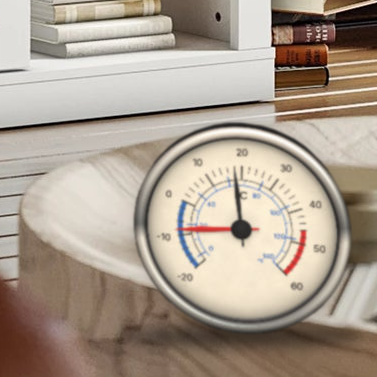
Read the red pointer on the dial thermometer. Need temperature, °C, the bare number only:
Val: -8
